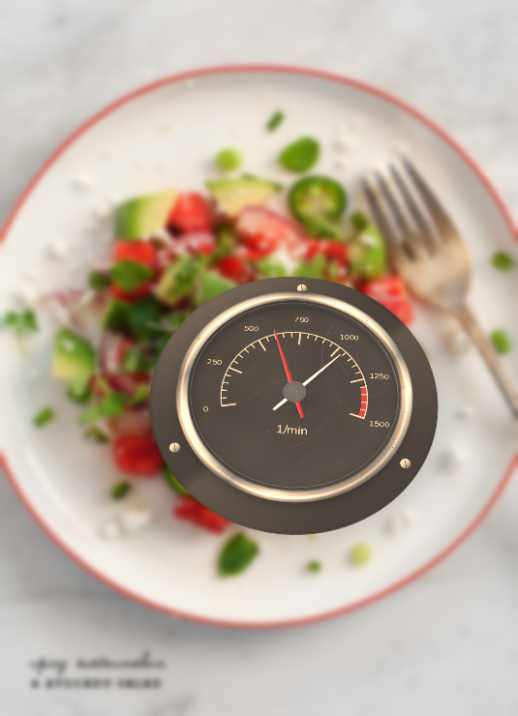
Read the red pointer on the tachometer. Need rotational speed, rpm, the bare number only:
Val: 600
